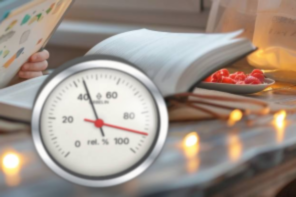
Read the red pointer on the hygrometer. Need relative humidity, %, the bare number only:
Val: 90
